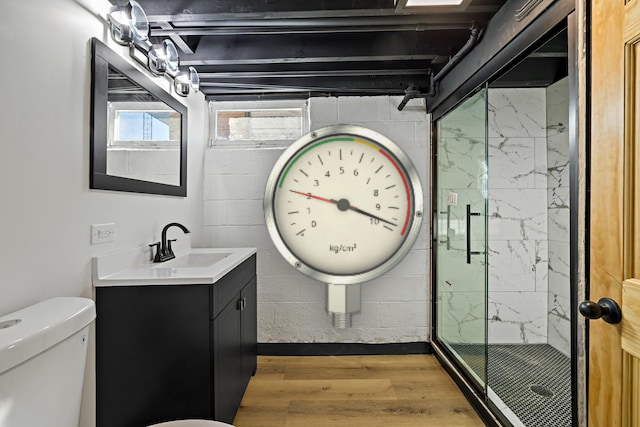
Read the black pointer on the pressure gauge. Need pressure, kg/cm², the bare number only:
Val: 9.75
